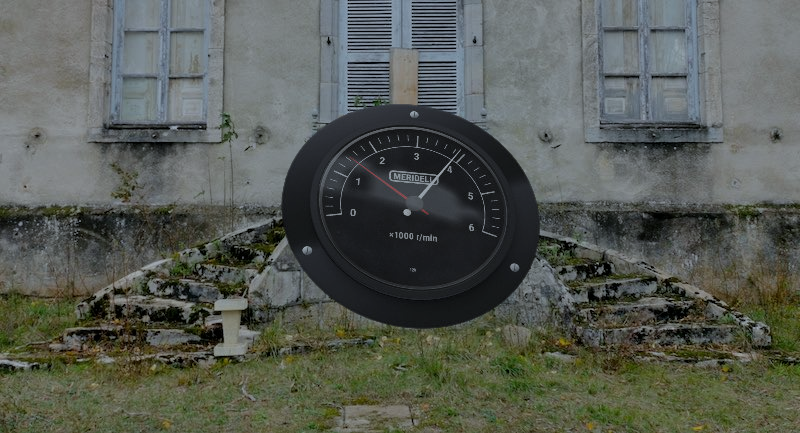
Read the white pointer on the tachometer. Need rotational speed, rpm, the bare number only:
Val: 3900
